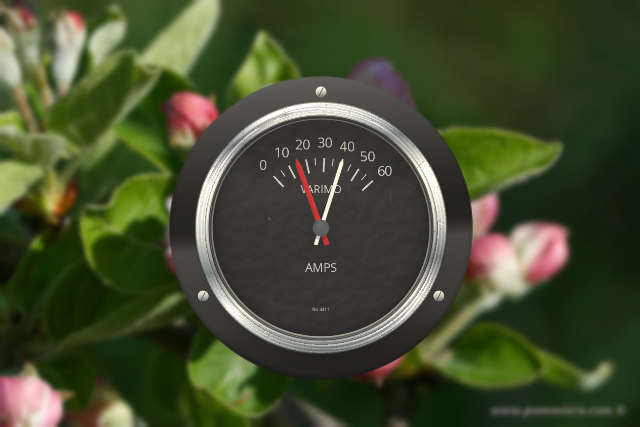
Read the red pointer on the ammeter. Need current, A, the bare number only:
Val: 15
